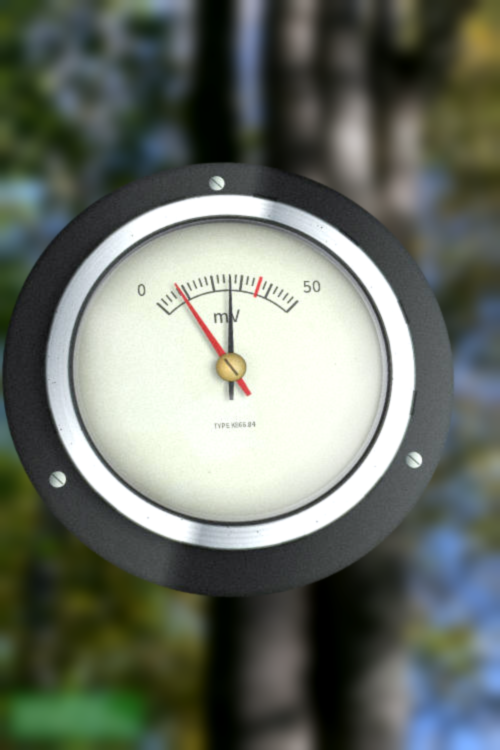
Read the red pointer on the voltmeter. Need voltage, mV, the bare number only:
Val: 8
